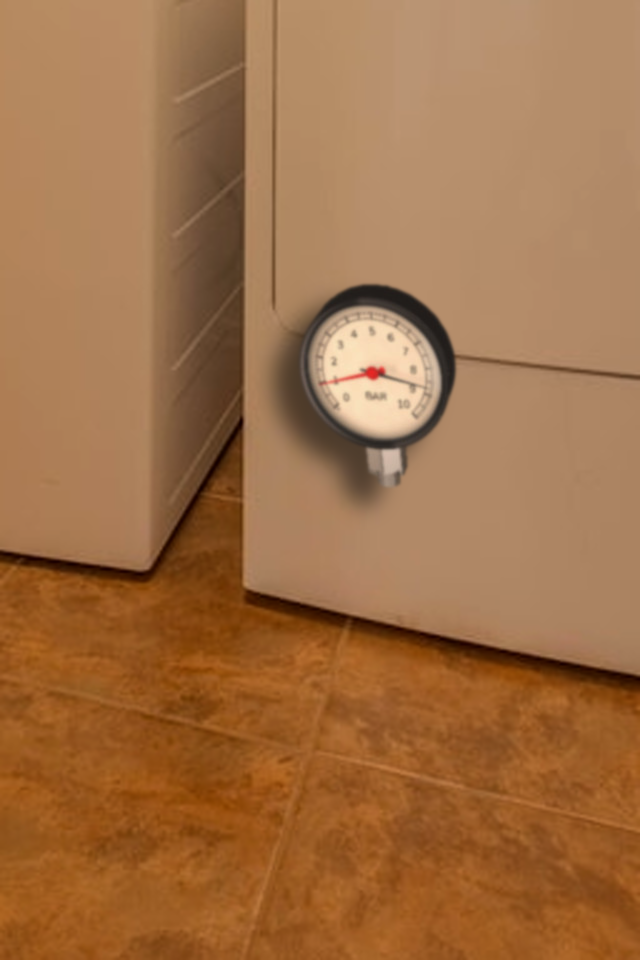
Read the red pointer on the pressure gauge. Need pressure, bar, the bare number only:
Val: 1
